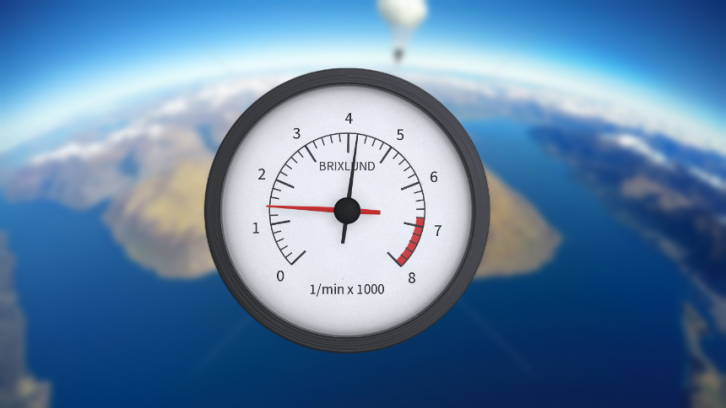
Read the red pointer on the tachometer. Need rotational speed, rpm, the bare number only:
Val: 1400
